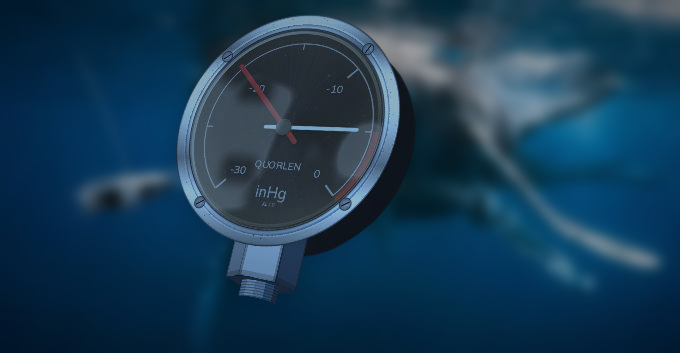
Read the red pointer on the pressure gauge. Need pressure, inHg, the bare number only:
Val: -20
